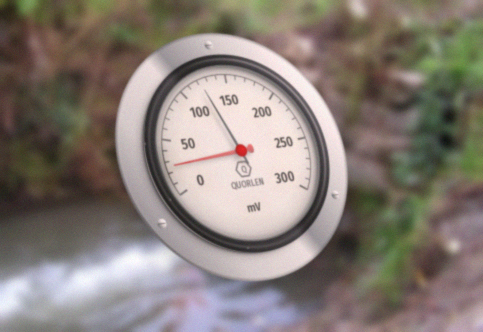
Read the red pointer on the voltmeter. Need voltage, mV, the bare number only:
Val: 25
